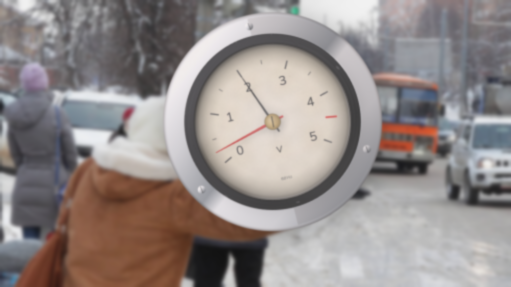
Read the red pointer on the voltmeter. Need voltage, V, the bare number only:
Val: 0.25
